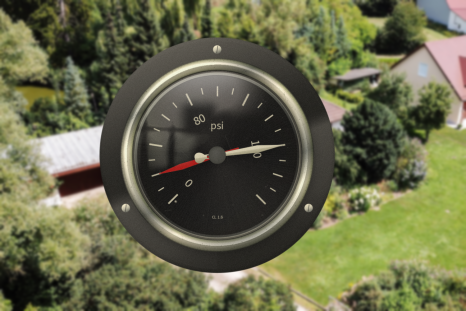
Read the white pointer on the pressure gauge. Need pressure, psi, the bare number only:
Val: 160
